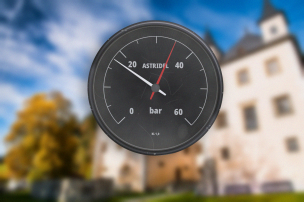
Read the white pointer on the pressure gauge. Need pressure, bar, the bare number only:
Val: 17.5
